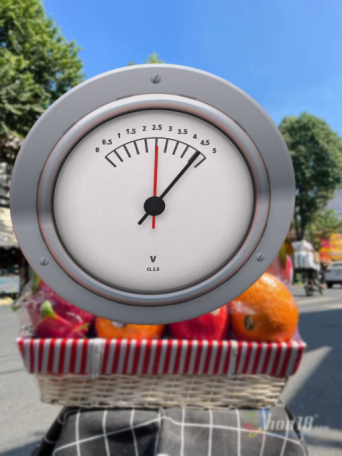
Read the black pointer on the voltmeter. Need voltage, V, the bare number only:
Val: 4.5
